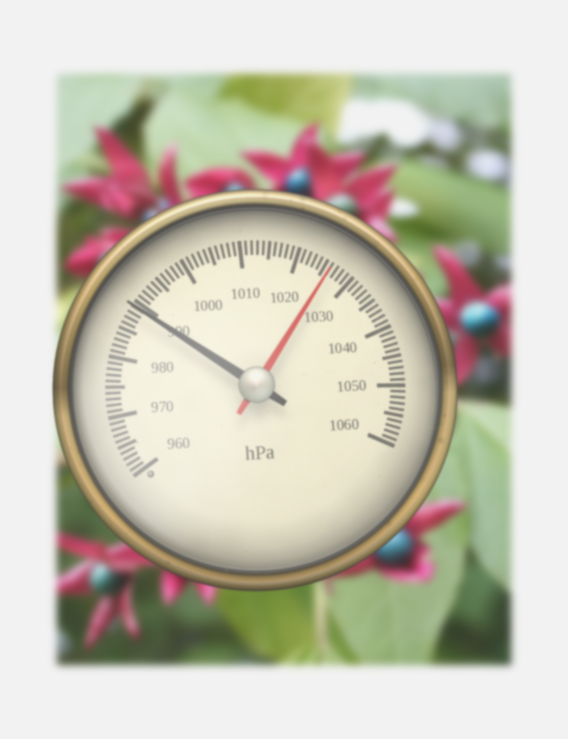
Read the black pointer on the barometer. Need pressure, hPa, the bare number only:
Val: 989
